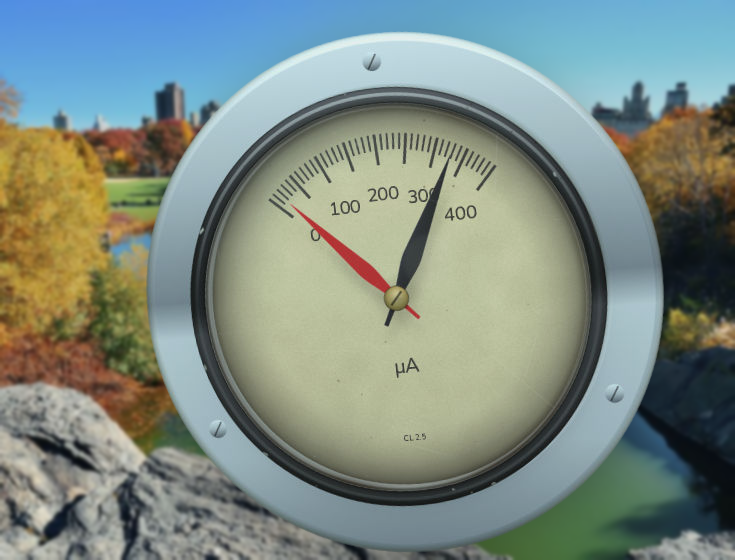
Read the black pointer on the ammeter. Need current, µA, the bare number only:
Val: 330
